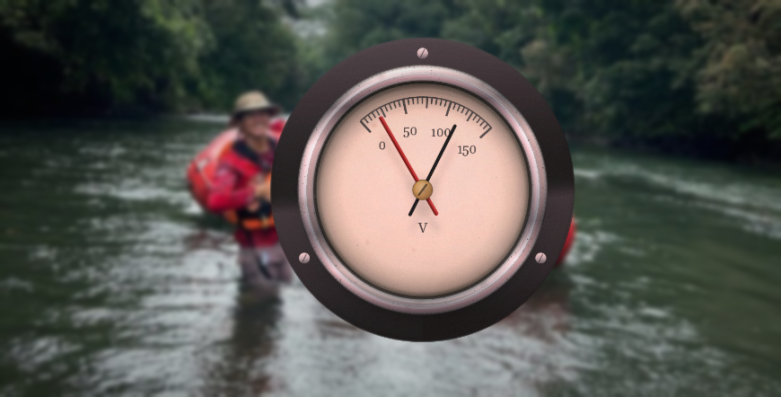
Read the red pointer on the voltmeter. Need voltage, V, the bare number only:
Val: 20
